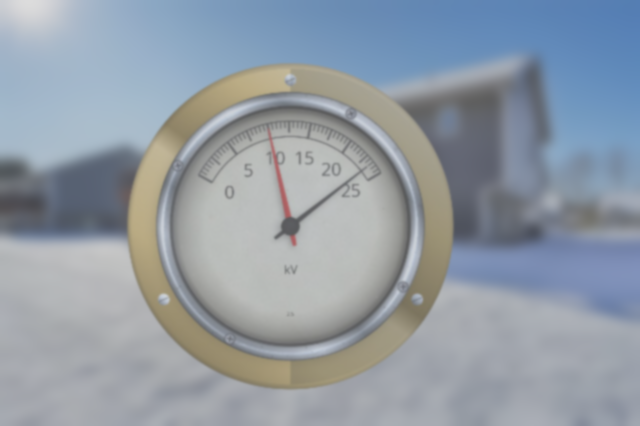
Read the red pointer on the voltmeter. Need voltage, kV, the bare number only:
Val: 10
